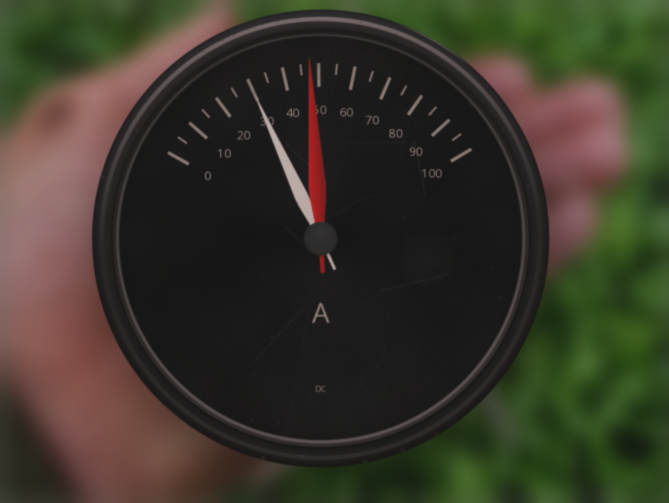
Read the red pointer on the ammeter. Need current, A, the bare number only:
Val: 47.5
